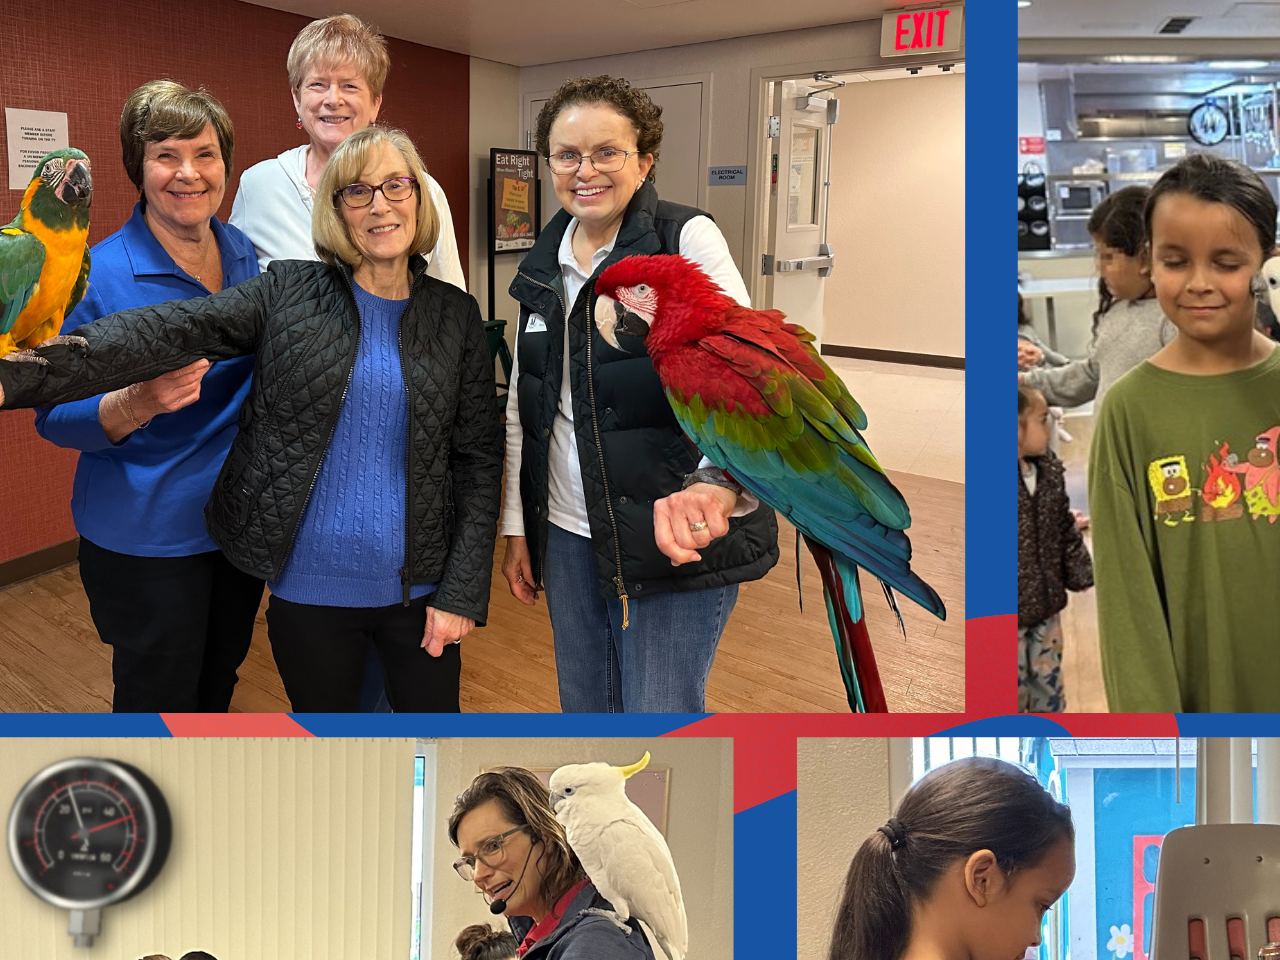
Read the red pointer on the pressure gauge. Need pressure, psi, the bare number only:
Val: 45
